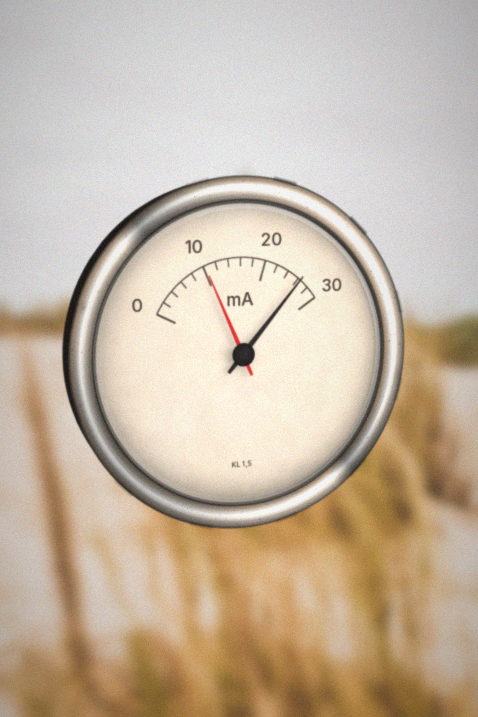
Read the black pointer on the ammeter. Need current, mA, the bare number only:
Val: 26
